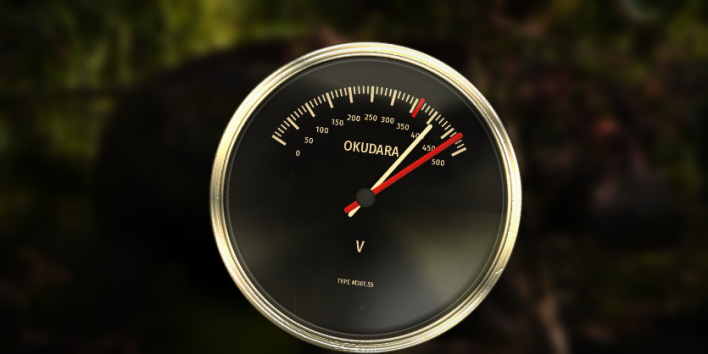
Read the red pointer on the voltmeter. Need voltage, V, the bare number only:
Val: 470
